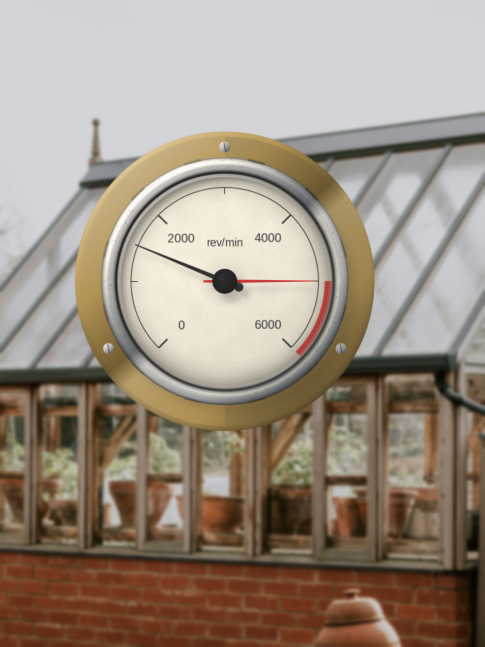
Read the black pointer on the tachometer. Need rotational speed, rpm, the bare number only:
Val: 1500
